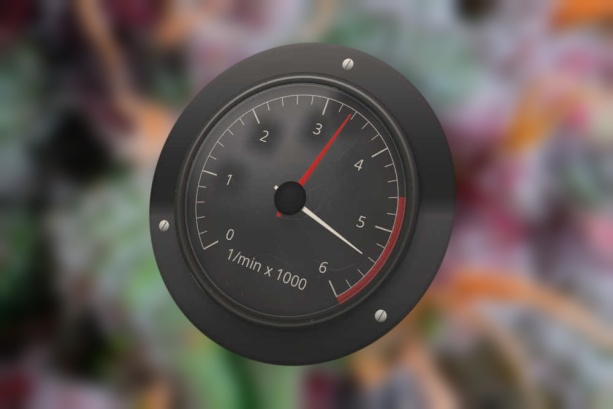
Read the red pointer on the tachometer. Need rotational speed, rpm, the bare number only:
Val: 3400
